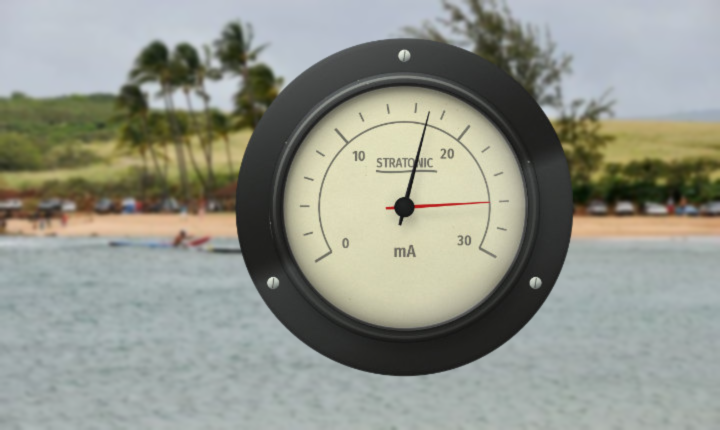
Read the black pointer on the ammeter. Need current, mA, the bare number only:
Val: 17
